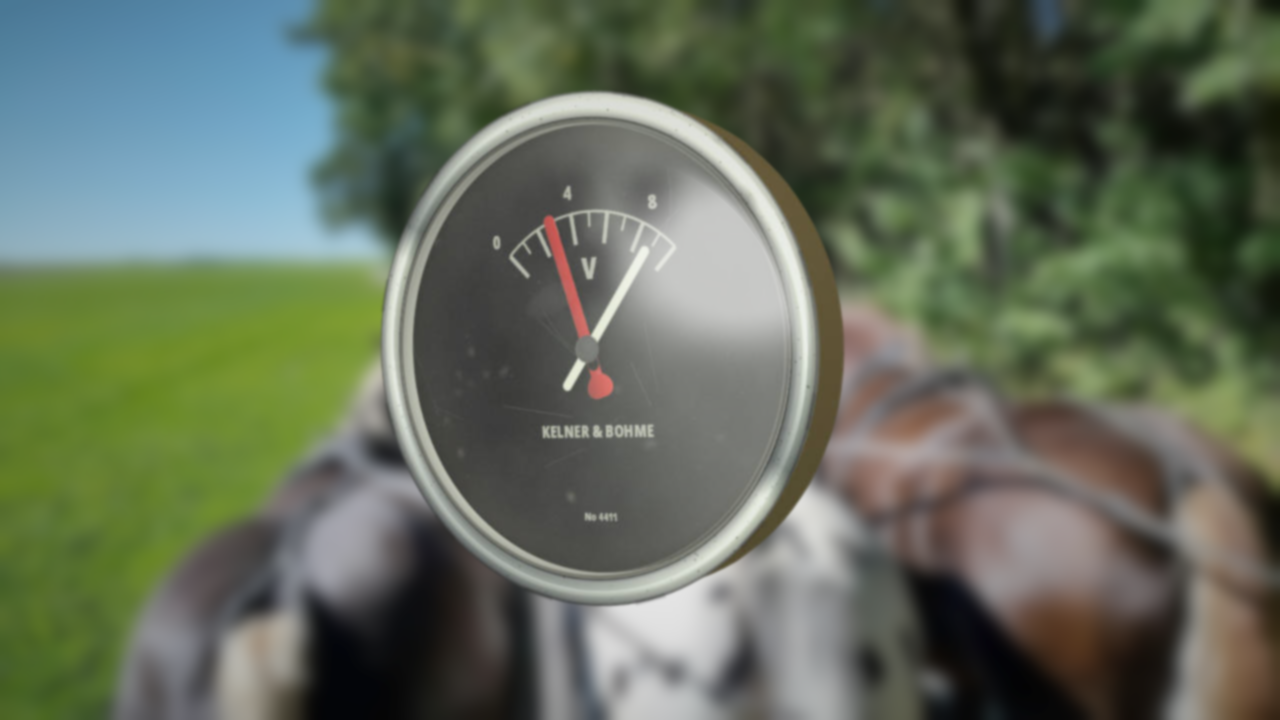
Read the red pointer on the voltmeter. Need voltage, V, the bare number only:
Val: 3
